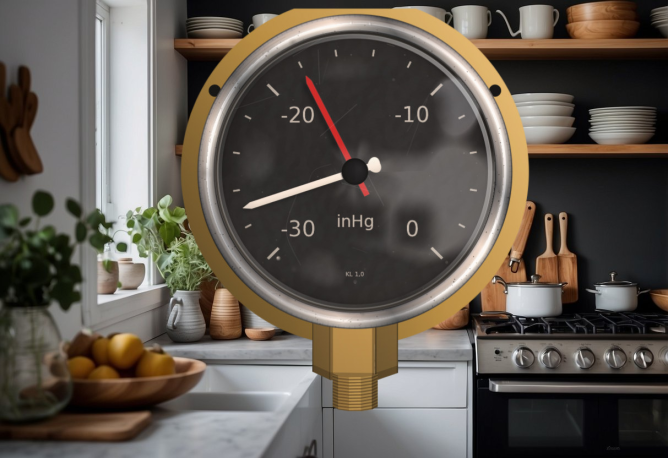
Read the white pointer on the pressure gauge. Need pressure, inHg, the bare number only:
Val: -27
